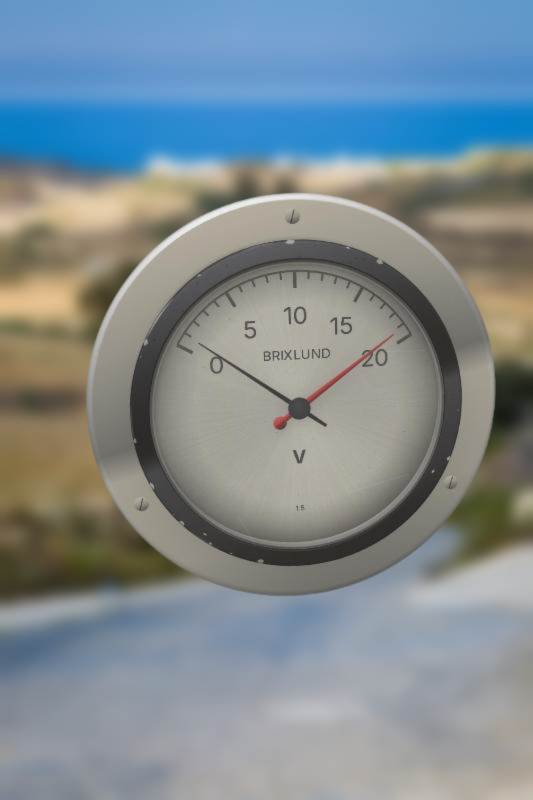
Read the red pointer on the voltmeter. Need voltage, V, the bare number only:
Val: 19
